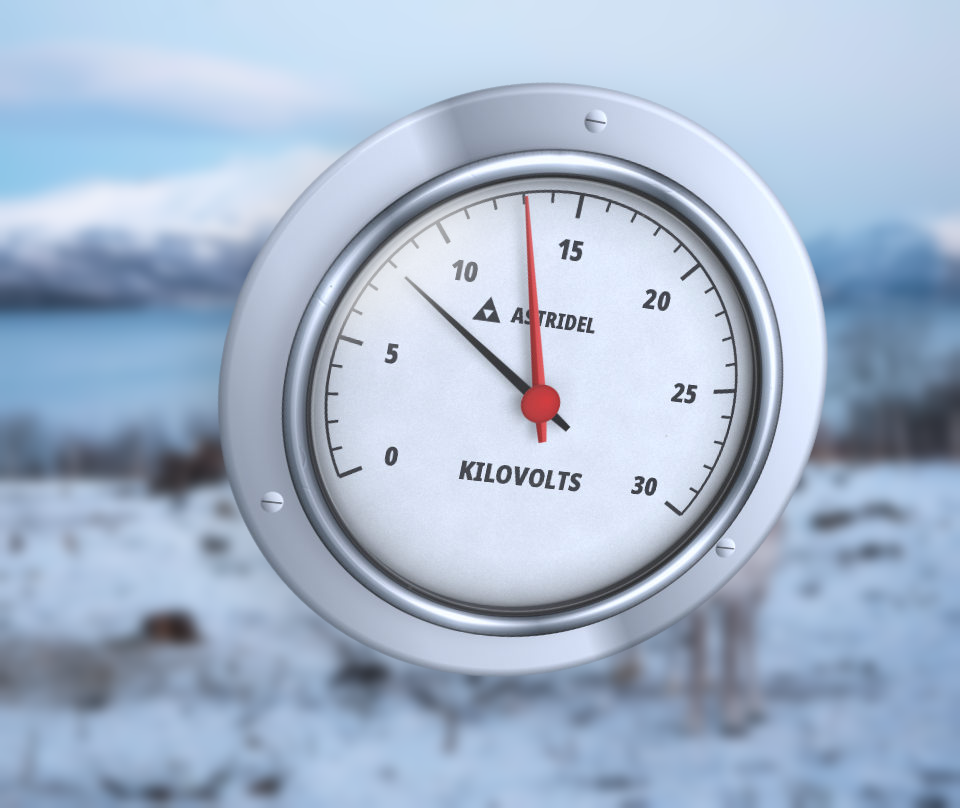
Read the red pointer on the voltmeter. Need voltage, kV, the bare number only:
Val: 13
